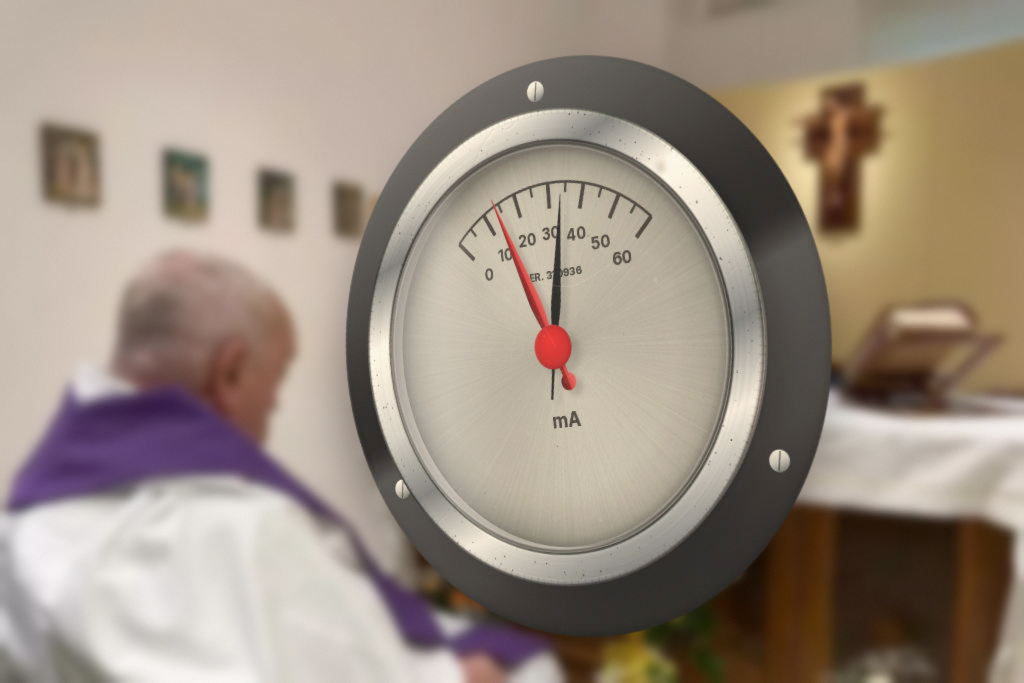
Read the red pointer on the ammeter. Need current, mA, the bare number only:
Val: 15
